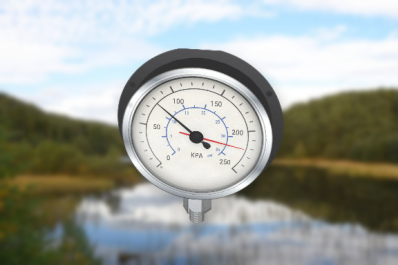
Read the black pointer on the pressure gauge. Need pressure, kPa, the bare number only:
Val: 80
